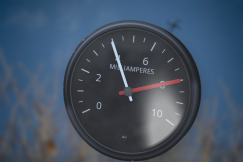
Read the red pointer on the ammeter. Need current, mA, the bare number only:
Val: 8
